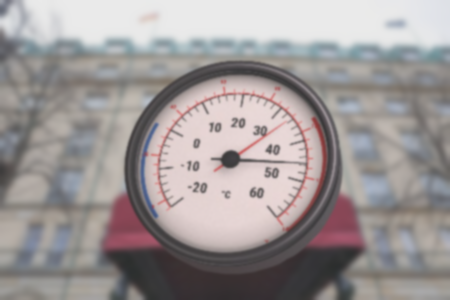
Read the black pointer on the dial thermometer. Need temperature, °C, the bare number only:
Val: 46
